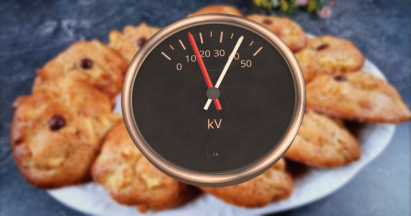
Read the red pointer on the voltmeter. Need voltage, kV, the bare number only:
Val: 15
